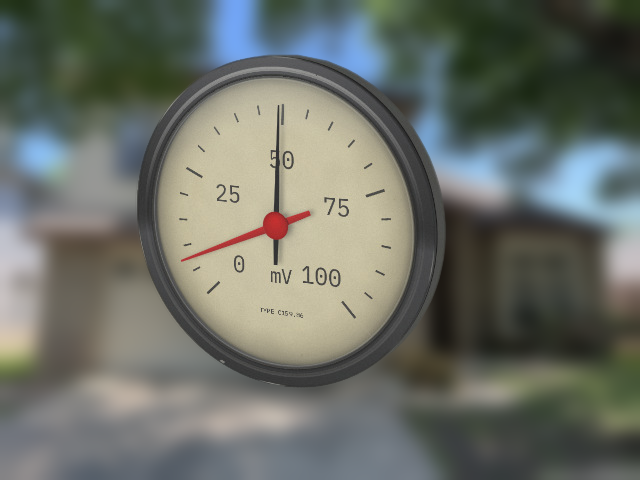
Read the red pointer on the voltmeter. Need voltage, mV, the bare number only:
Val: 7.5
